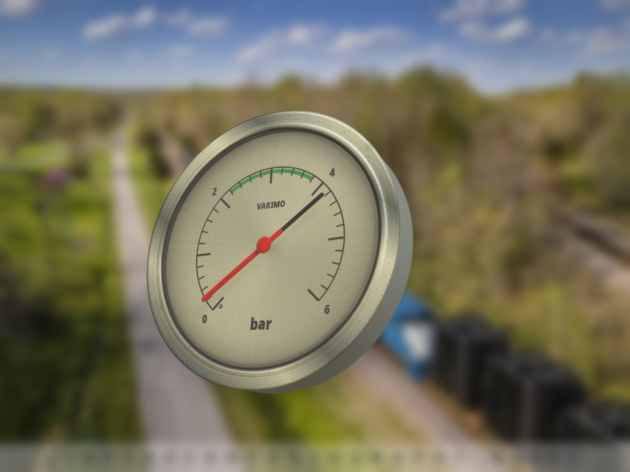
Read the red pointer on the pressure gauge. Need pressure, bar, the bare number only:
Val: 0.2
